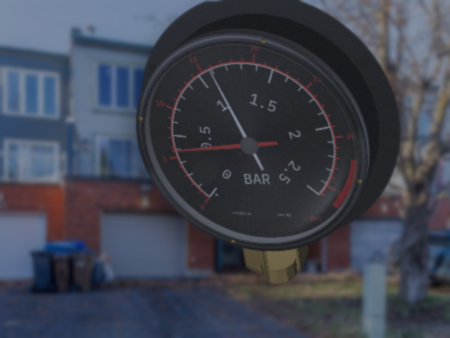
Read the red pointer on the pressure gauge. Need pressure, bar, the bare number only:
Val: 0.4
